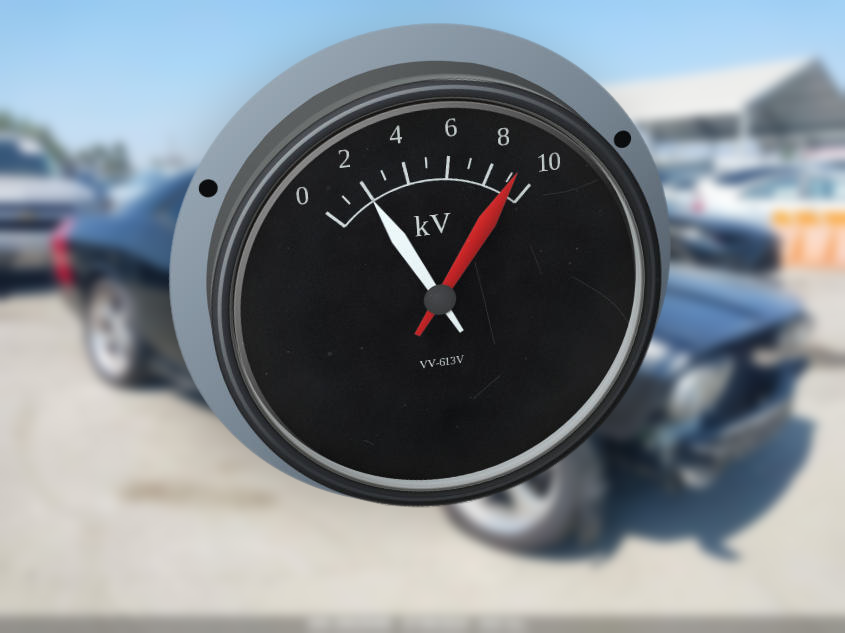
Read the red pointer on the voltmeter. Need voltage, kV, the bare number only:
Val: 9
